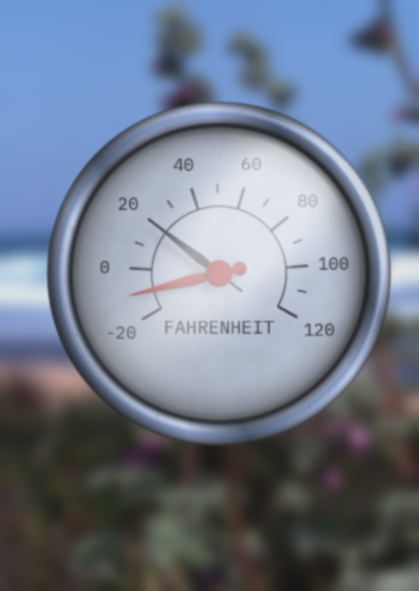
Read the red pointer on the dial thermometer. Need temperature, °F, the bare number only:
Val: -10
